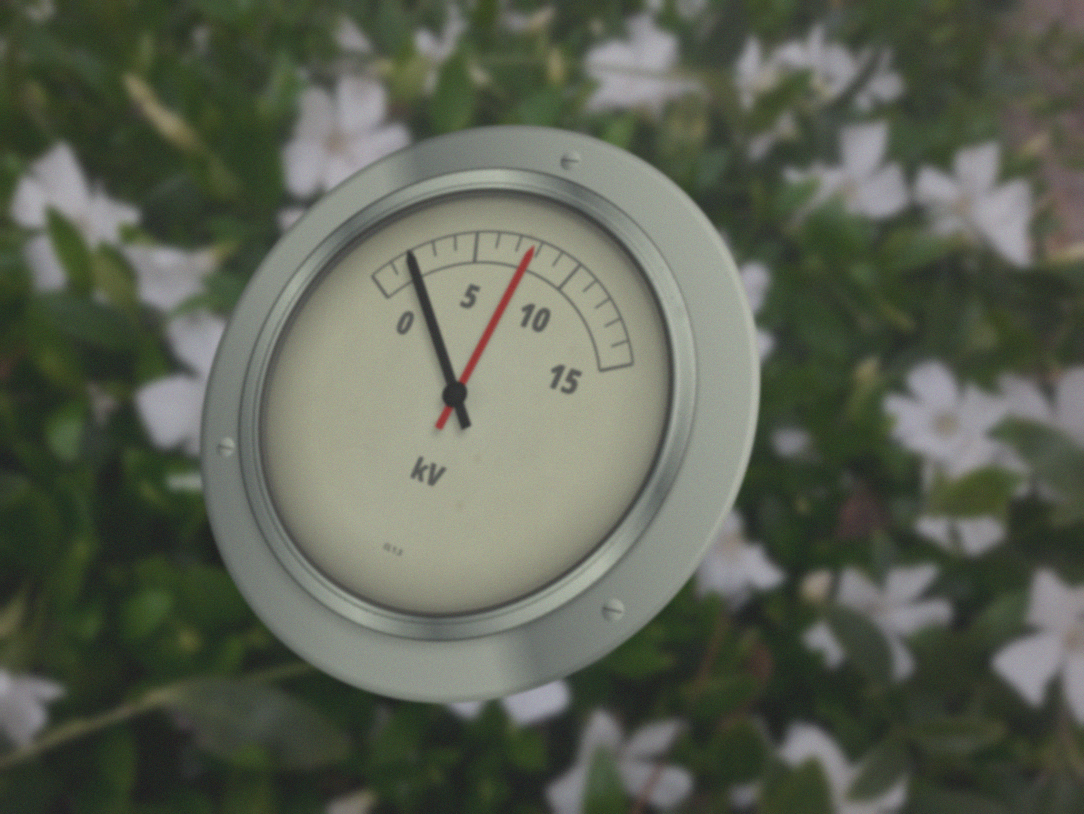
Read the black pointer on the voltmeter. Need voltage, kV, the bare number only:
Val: 2
